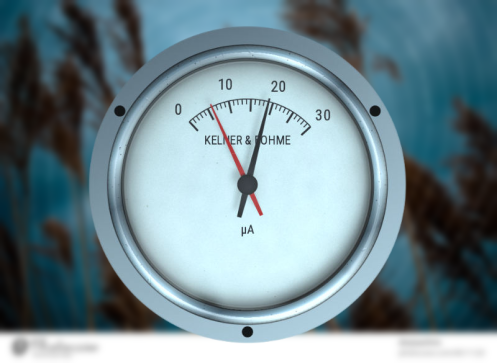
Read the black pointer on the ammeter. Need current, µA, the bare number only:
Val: 19
